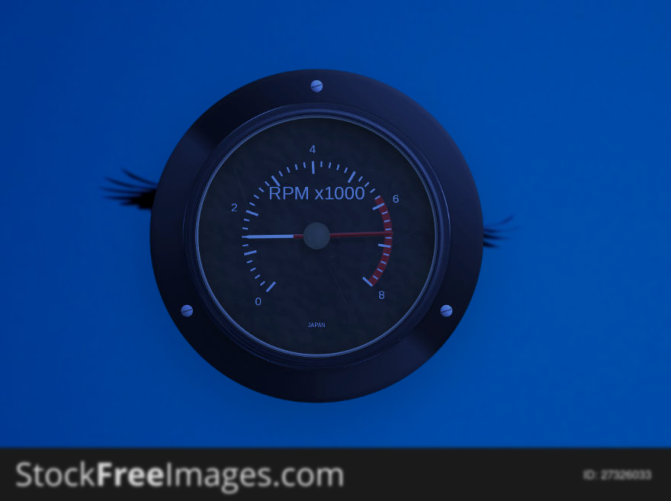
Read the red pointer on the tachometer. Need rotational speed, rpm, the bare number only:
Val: 6700
